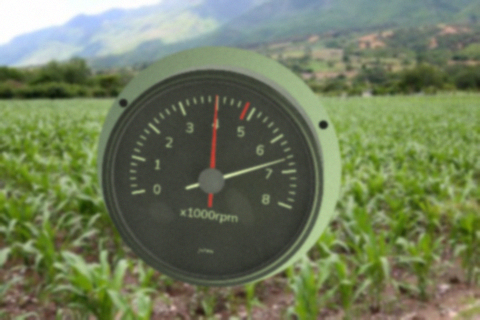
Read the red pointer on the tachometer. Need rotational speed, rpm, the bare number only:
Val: 4000
